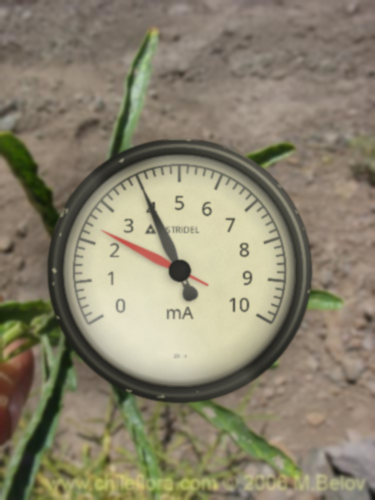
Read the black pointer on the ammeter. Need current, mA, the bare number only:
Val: 4
